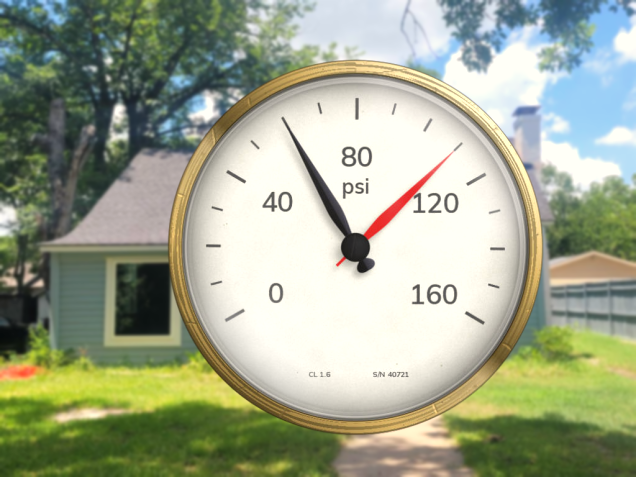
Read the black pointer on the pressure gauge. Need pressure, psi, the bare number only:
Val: 60
